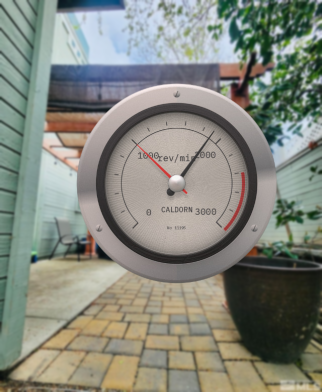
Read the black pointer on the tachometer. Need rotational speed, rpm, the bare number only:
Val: 1900
